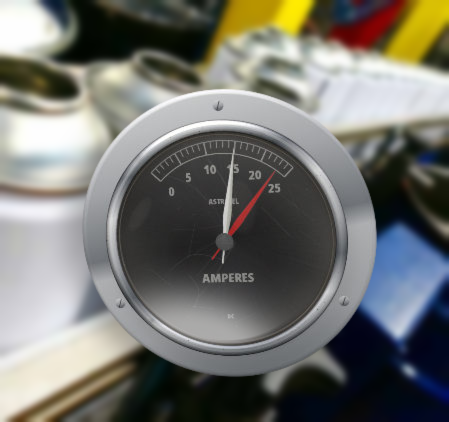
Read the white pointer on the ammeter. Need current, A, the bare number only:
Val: 15
